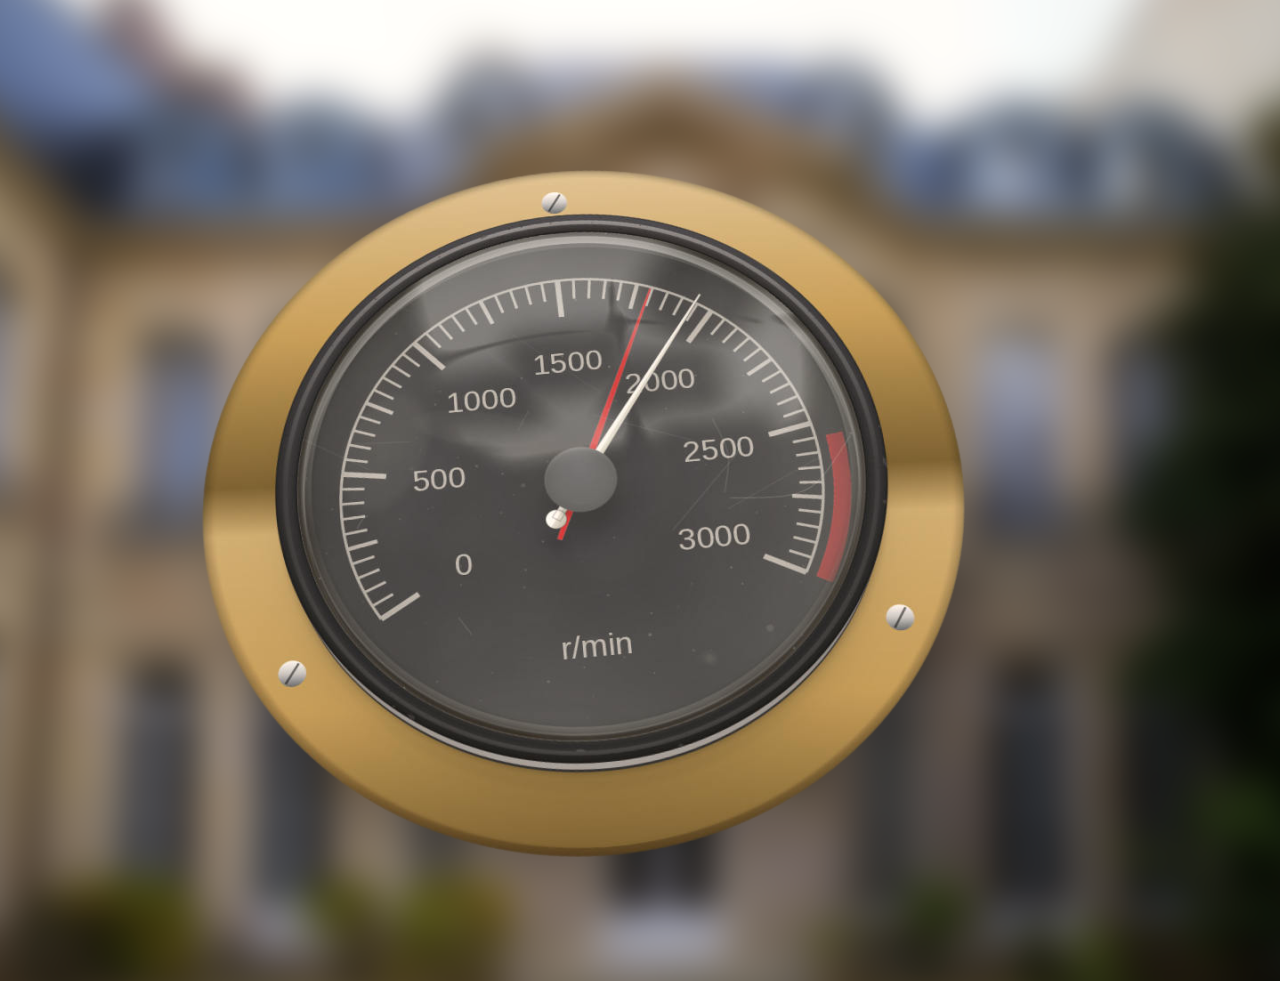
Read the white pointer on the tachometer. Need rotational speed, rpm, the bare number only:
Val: 1950
